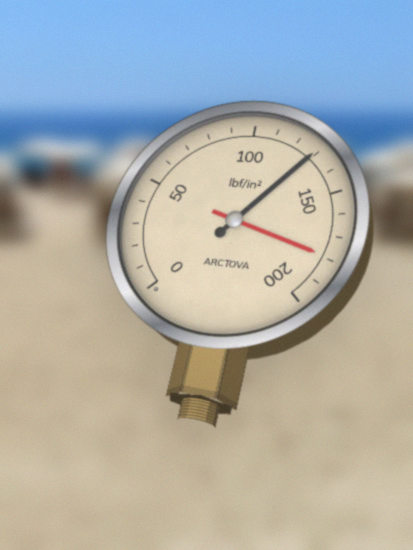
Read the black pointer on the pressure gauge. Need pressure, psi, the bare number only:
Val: 130
